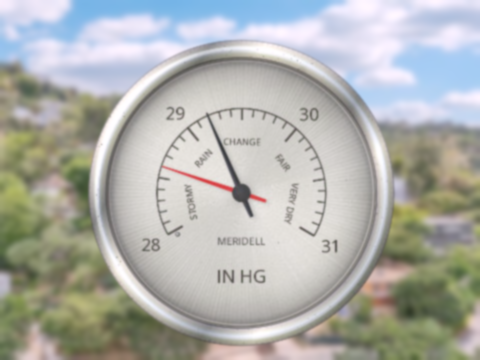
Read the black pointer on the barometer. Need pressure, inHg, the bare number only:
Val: 29.2
